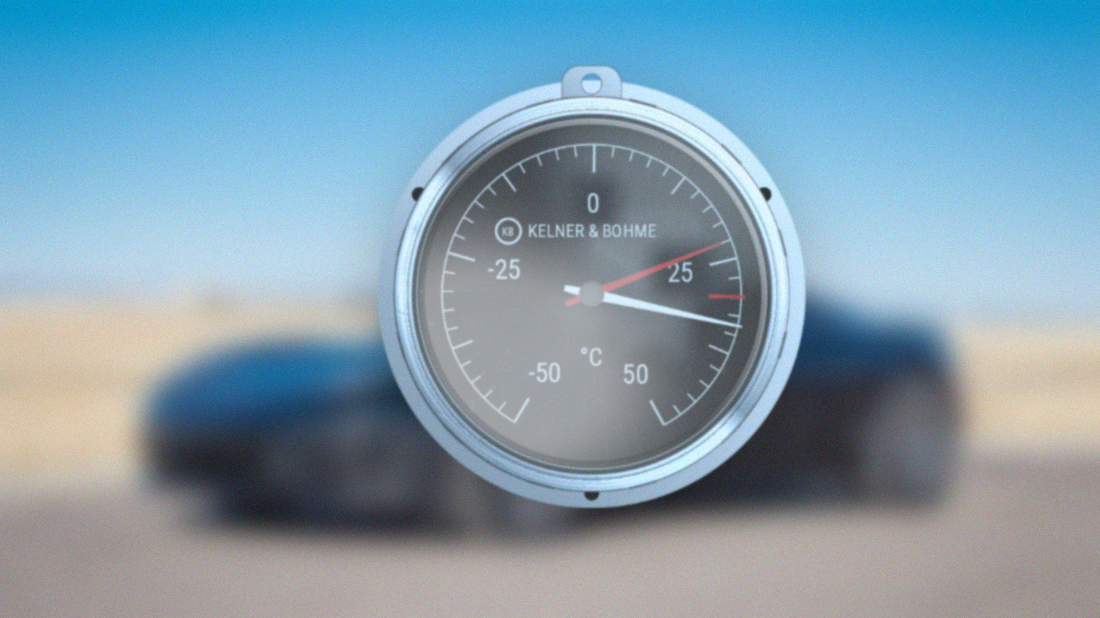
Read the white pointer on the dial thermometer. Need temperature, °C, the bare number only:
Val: 33.75
